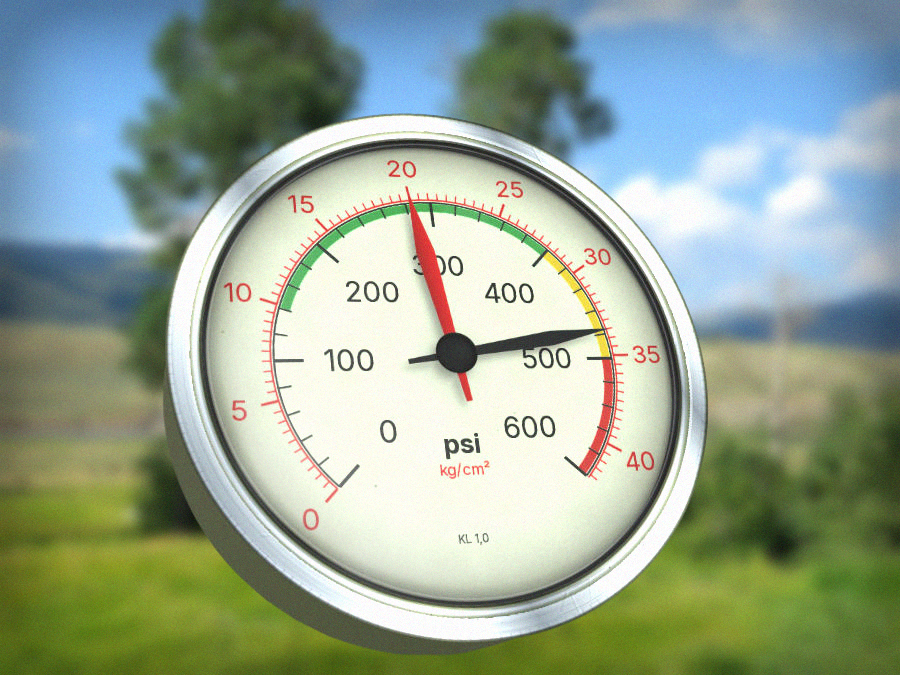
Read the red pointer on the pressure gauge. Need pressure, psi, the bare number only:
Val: 280
